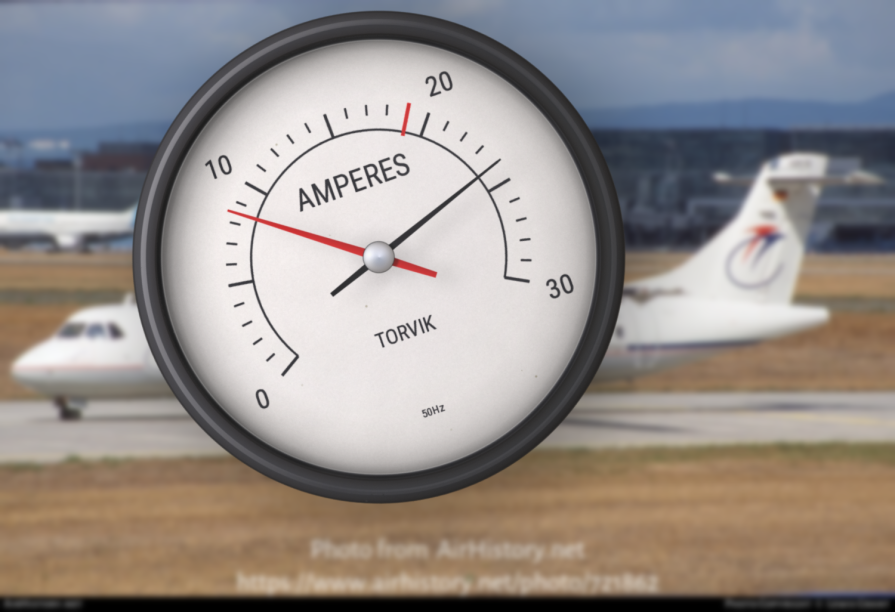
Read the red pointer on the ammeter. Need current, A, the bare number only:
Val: 8.5
